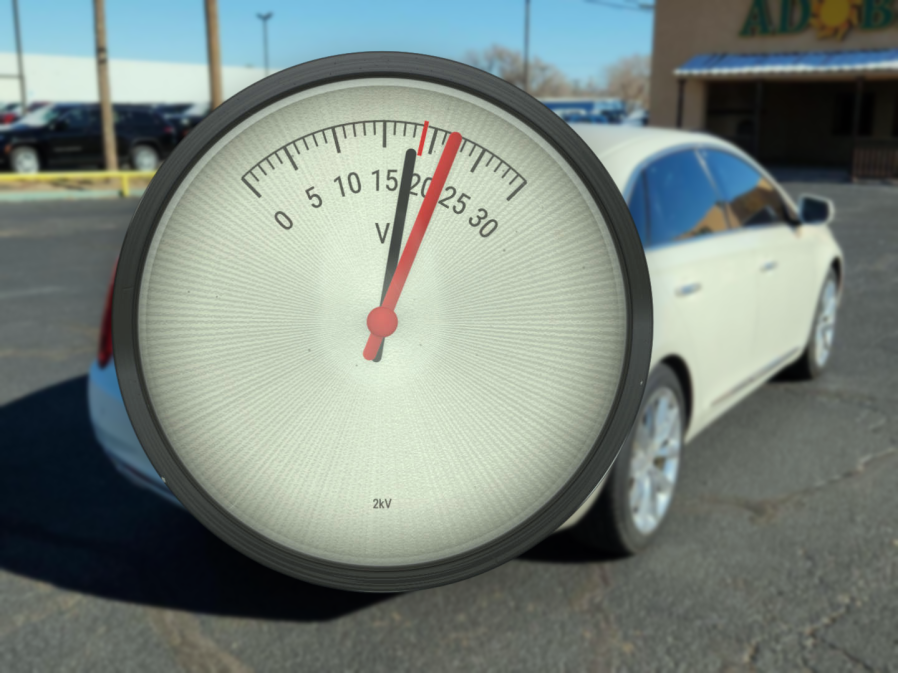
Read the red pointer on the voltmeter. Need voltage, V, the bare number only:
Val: 22
